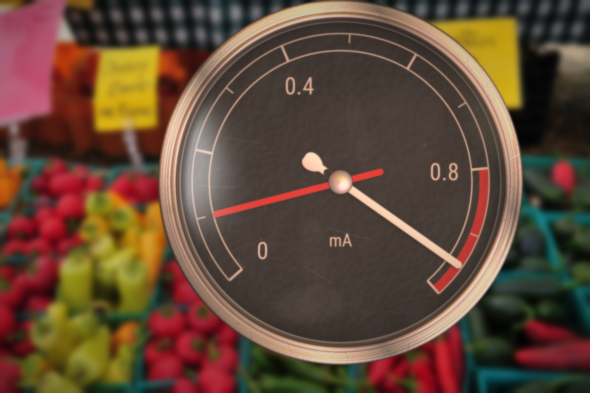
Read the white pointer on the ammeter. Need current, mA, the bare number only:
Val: 0.95
